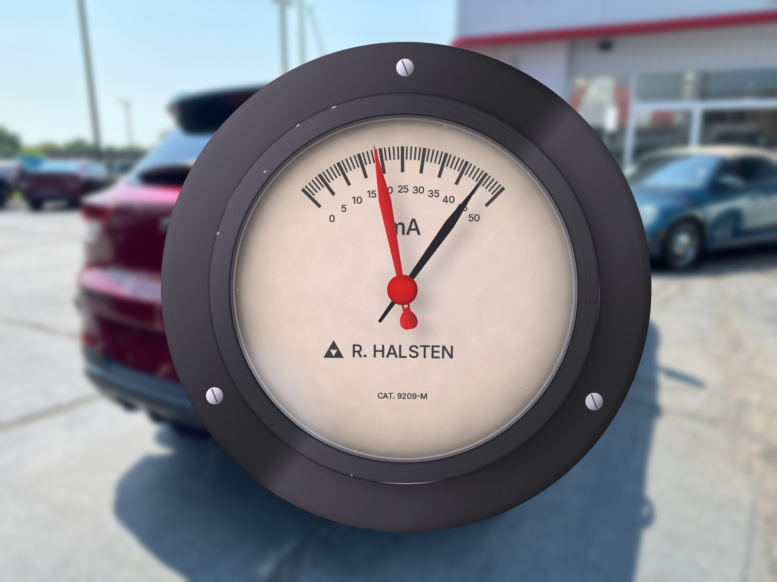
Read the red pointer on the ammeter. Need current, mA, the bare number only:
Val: 19
